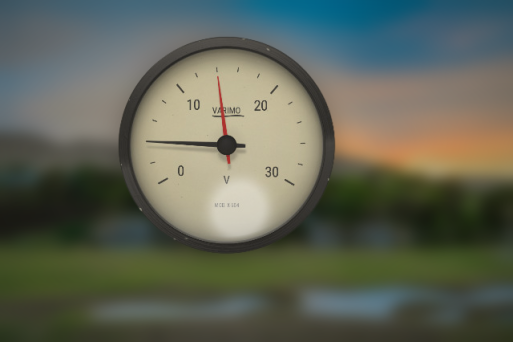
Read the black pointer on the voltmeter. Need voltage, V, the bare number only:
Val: 4
